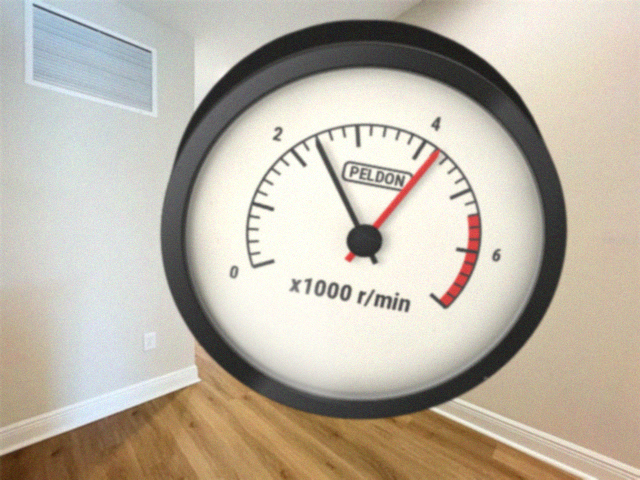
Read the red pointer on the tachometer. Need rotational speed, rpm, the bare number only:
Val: 4200
